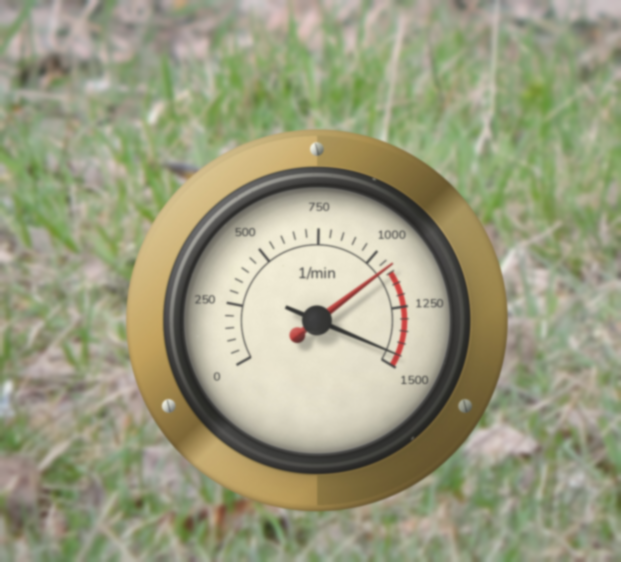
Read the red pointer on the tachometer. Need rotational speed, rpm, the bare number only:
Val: 1075
